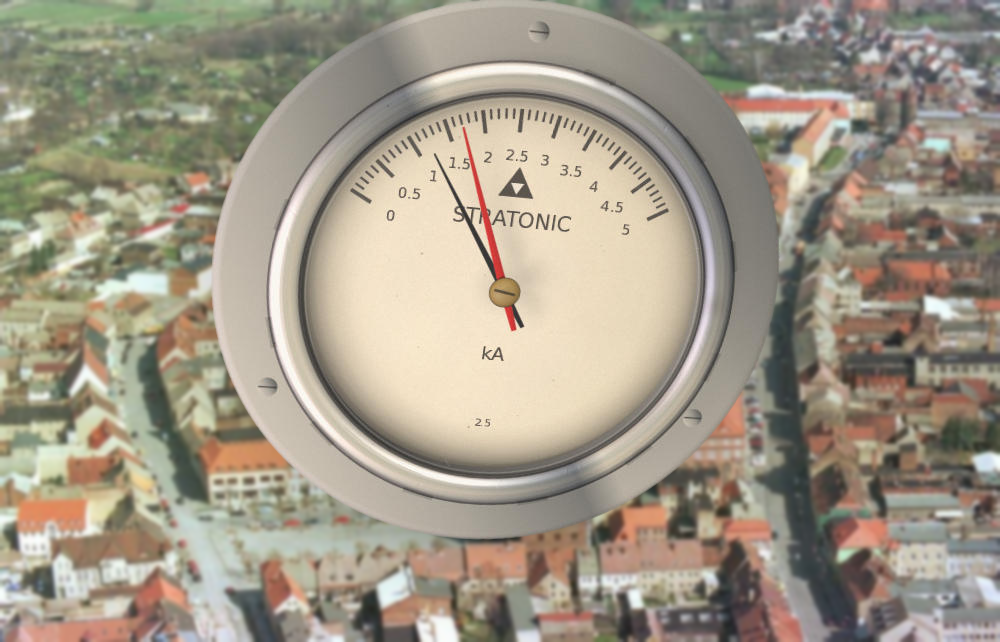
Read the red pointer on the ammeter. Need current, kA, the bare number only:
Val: 1.7
